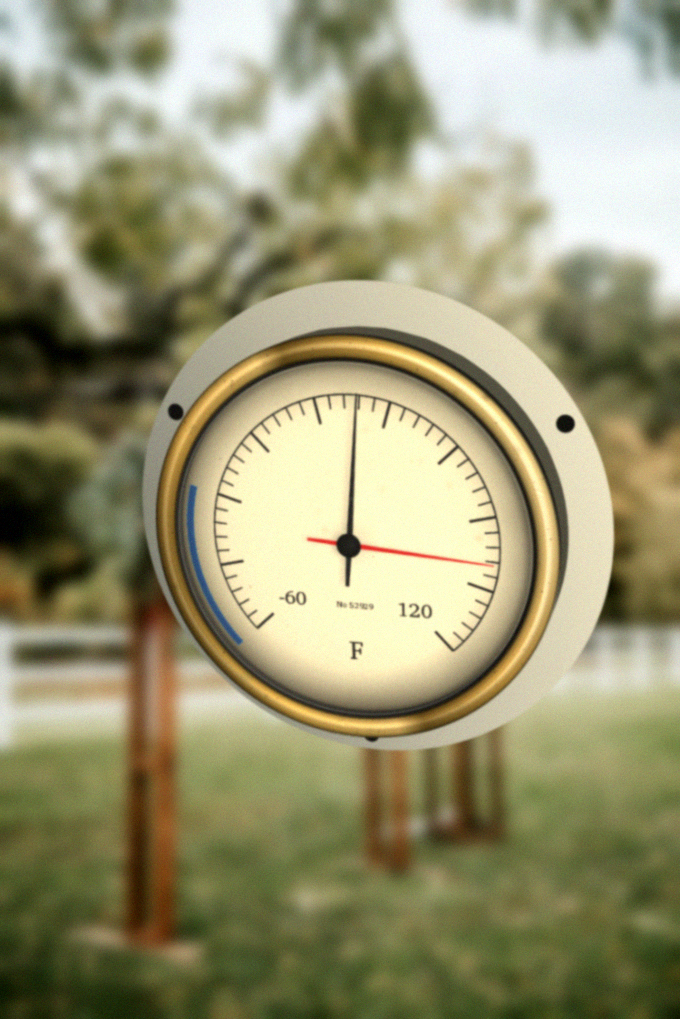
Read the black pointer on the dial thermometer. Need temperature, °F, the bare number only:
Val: 32
